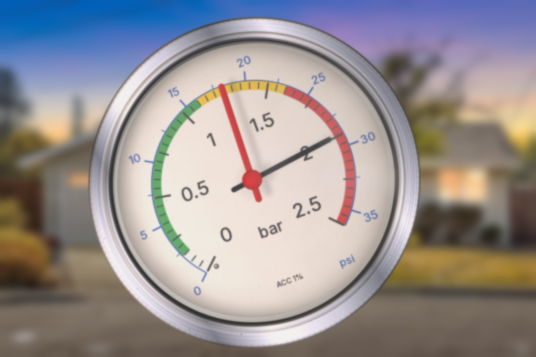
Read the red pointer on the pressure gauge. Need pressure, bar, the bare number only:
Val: 1.25
